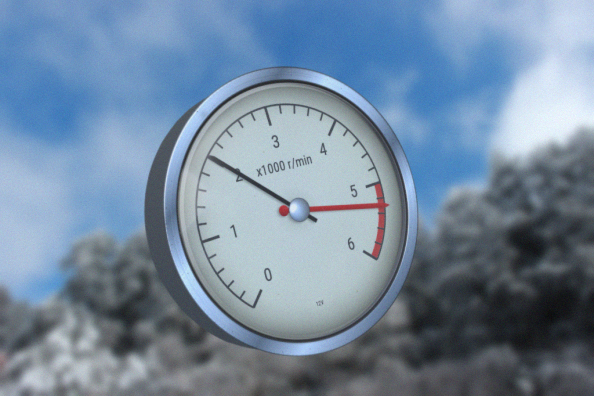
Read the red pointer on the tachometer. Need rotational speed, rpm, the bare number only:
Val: 5300
